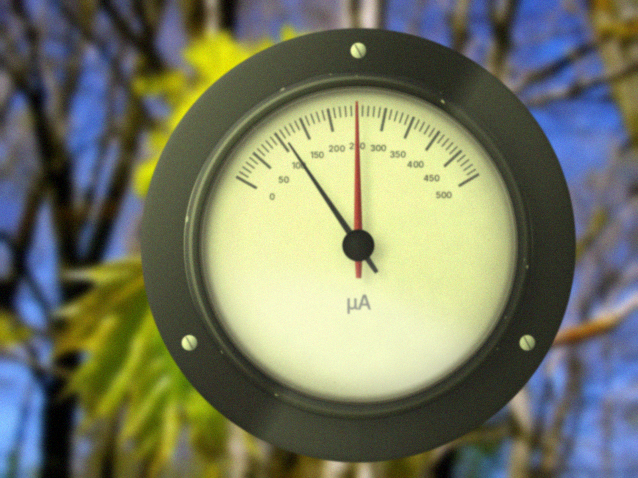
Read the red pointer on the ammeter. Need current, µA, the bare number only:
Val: 250
